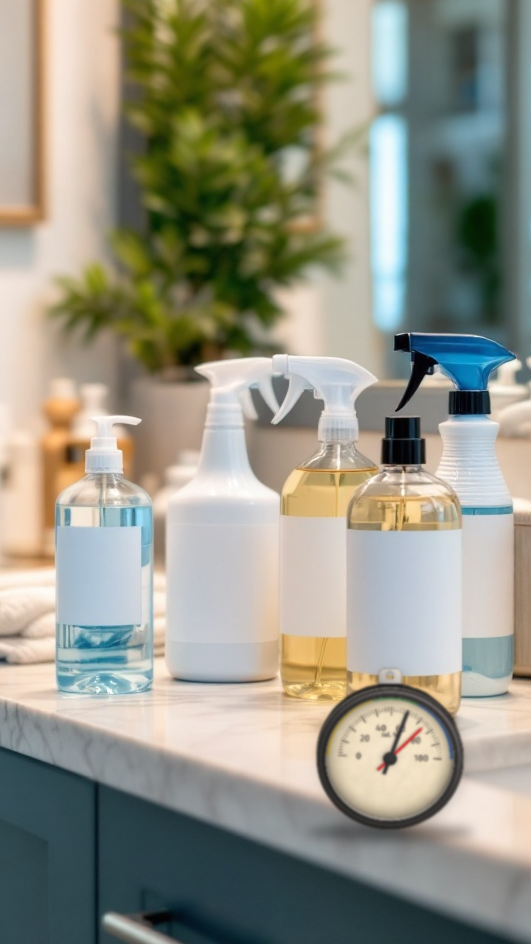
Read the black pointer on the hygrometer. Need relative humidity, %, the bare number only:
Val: 60
